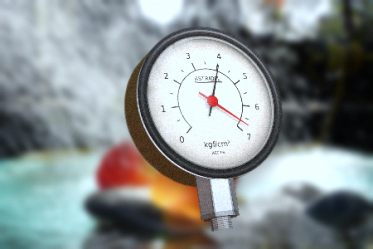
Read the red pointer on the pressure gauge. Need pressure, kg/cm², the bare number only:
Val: 6.75
